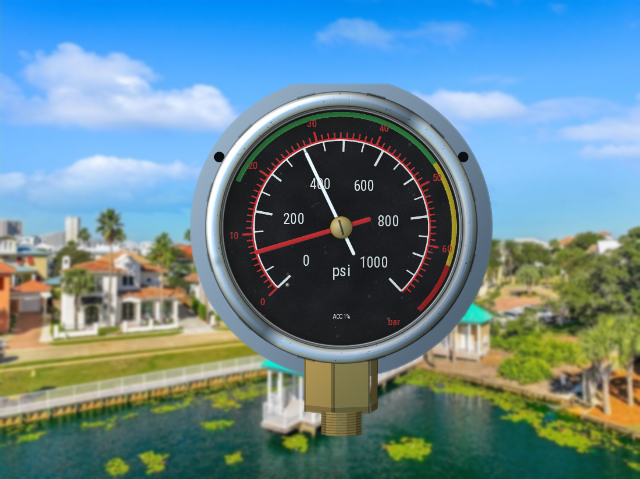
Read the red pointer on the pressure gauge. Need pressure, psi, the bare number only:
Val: 100
